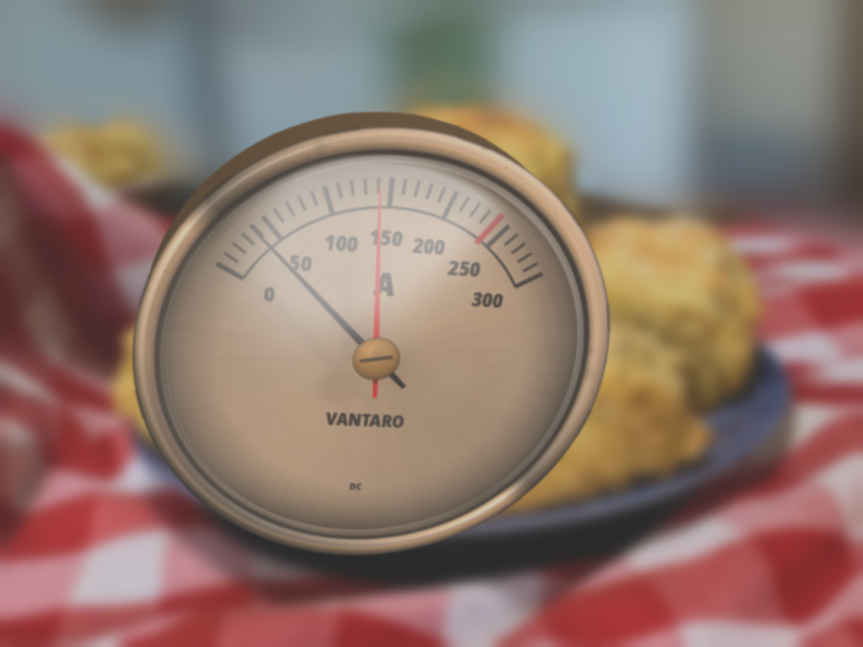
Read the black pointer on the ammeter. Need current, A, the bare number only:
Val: 40
